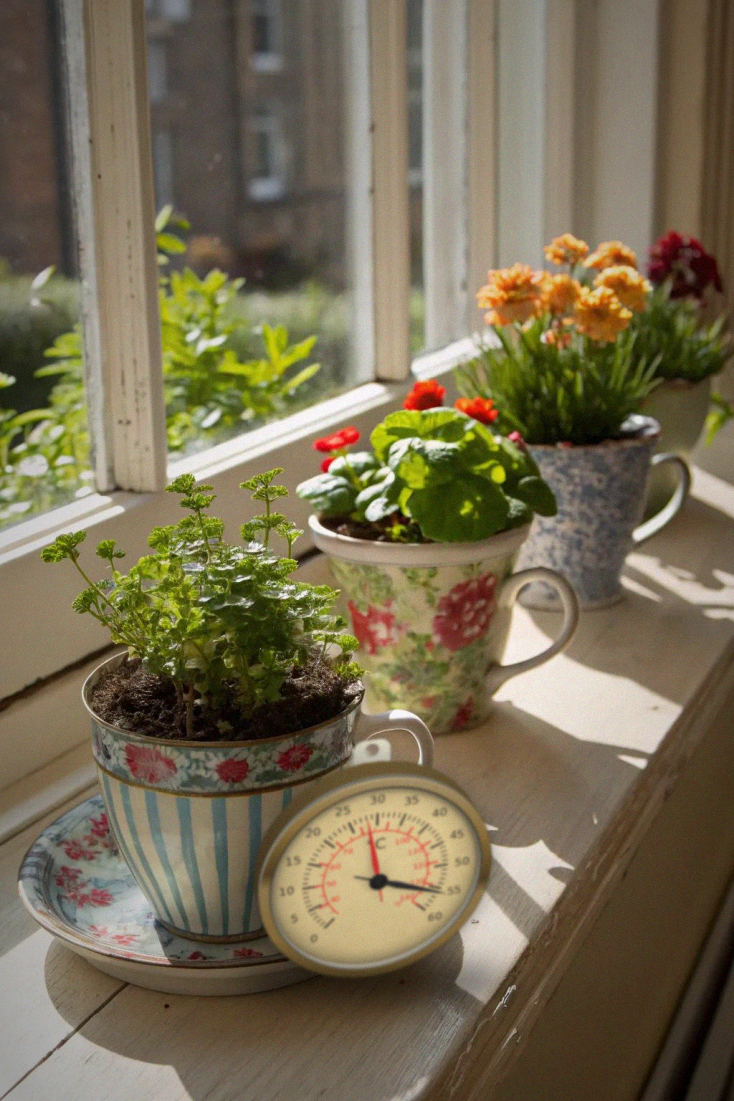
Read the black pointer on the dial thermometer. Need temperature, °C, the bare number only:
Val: 55
